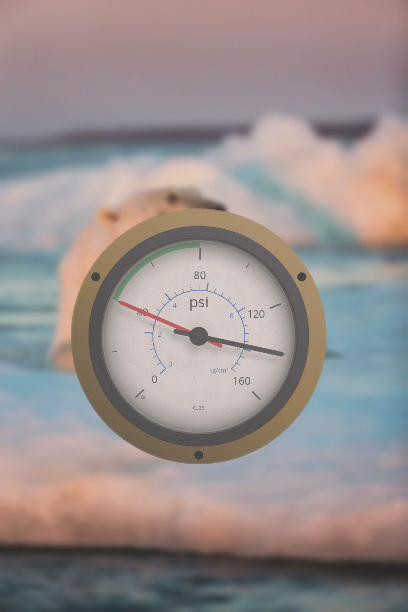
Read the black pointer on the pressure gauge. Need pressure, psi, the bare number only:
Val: 140
